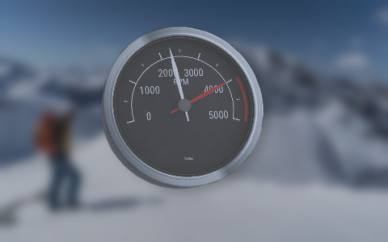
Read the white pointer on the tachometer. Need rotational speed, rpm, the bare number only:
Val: 2250
